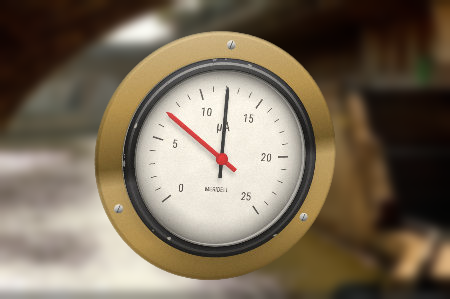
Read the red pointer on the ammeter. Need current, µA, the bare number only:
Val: 7
